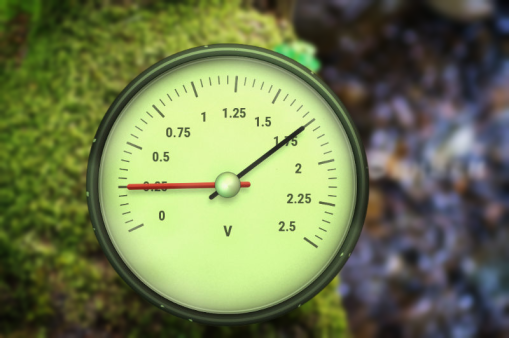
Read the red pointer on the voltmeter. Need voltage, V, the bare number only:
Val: 0.25
